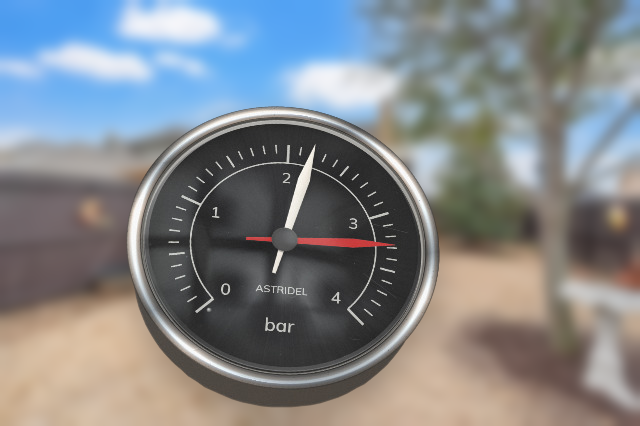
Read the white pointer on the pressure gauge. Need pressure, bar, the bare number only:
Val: 2.2
